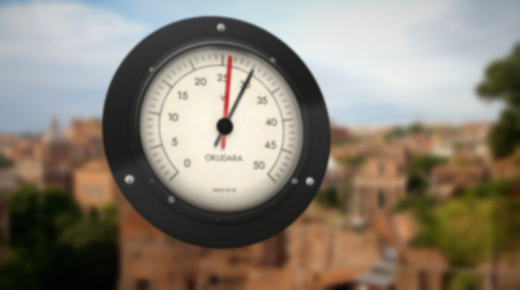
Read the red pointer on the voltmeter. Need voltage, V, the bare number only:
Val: 26
